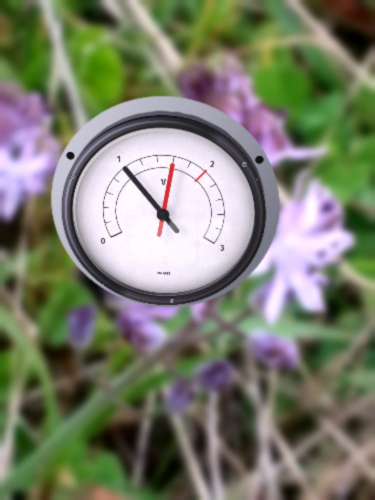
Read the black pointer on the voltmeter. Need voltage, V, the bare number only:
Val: 1
